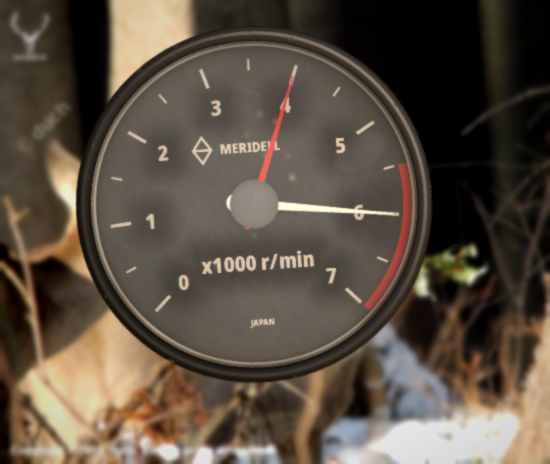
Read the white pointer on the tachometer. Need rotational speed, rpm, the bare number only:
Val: 6000
